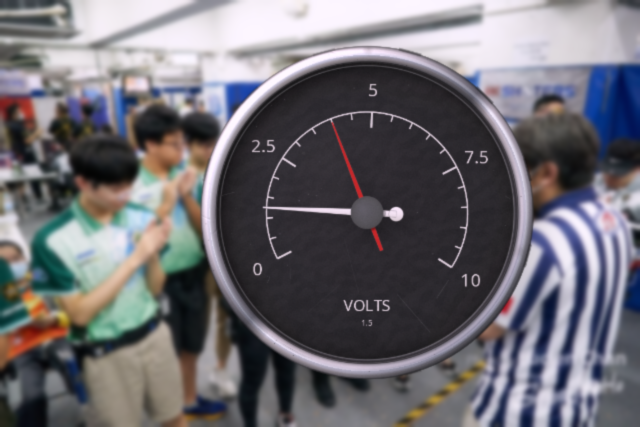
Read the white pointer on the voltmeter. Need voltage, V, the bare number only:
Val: 1.25
